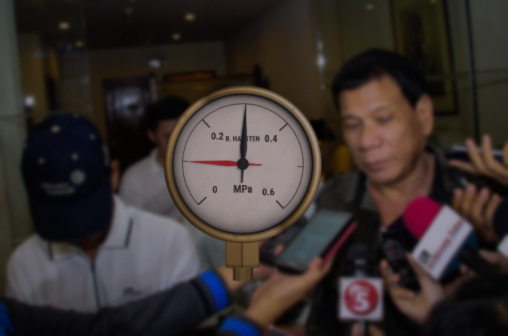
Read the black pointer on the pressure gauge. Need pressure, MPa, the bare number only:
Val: 0.3
